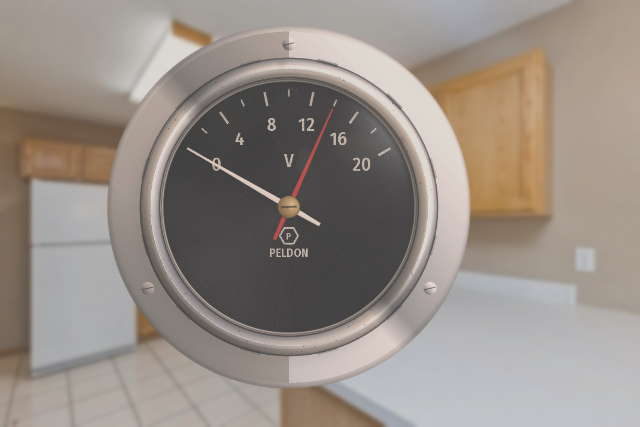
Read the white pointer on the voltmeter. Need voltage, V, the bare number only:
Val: 0
